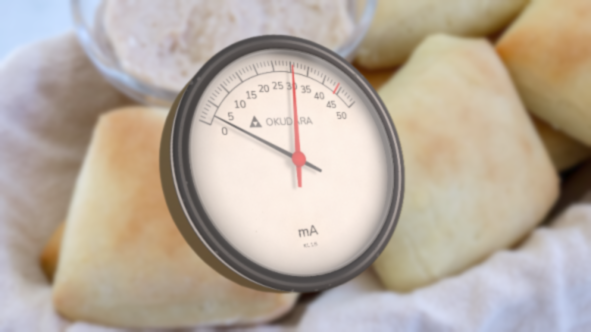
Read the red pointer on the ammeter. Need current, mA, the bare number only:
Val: 30
